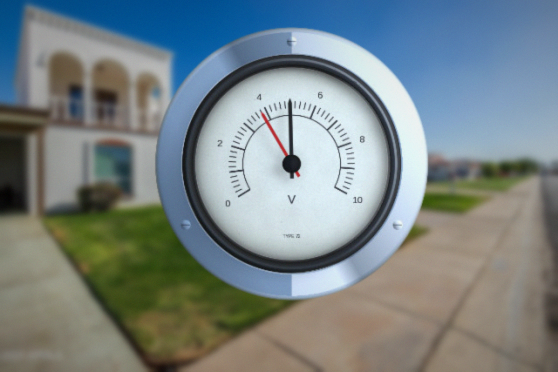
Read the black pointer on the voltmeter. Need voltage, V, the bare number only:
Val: 5
